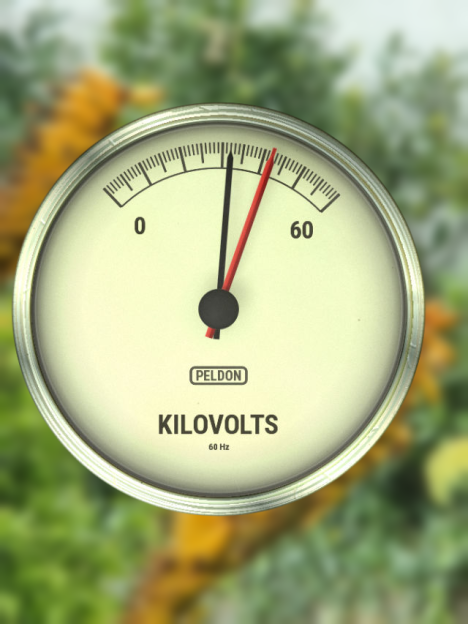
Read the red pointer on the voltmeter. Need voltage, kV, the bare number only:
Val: 42
